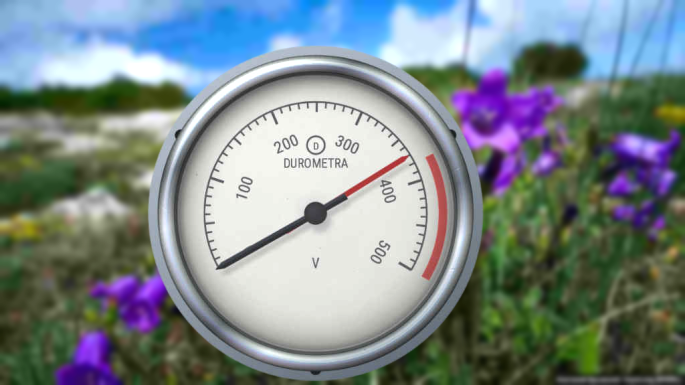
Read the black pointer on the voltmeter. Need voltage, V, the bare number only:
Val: 0
